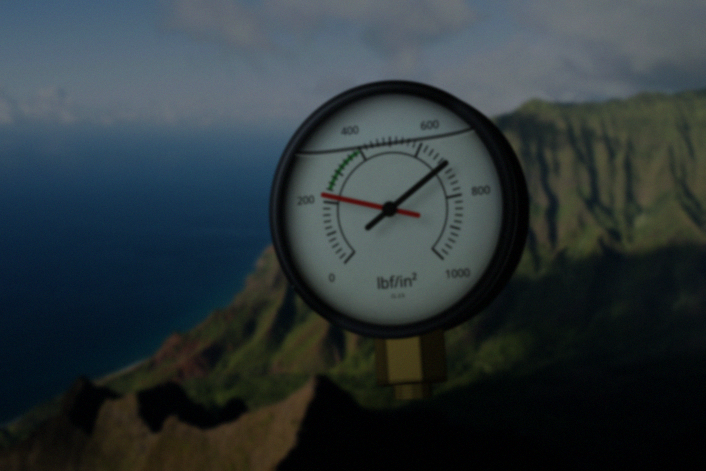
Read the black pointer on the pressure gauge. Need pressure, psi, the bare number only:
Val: 700
